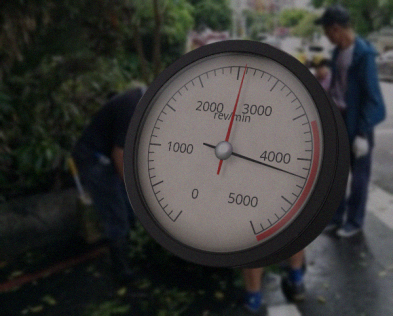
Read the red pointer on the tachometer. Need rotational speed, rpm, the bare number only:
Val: 2600
